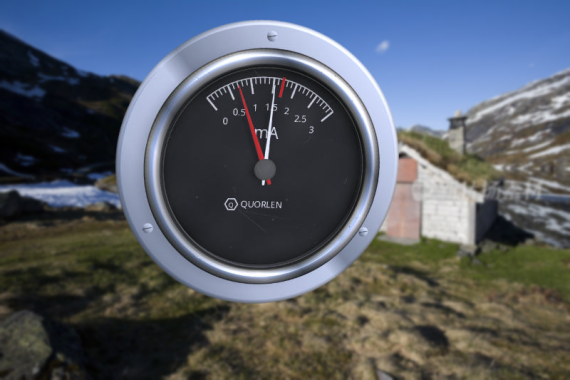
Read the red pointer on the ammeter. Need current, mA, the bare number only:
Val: 0.7
